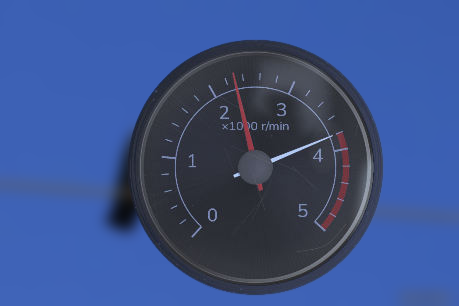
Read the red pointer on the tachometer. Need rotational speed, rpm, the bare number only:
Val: 2300
